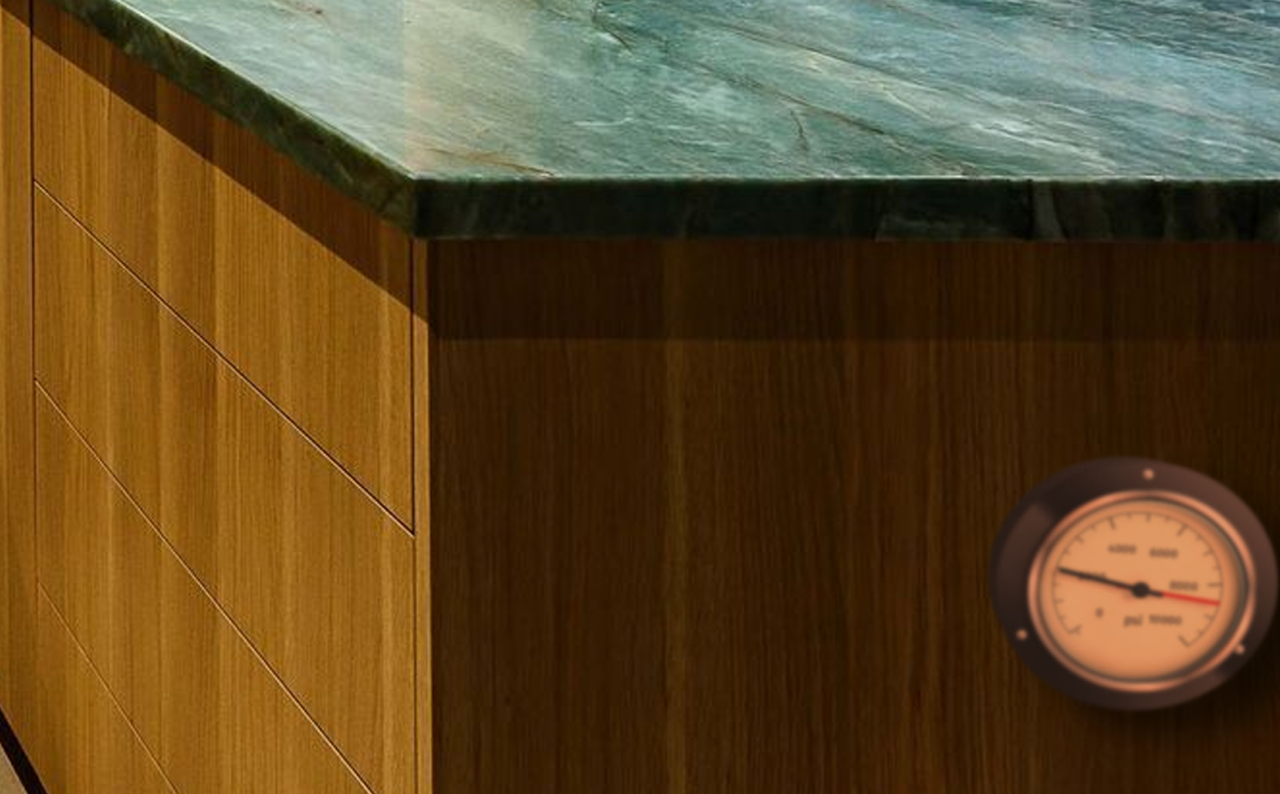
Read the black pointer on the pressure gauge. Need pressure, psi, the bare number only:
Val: 2000
